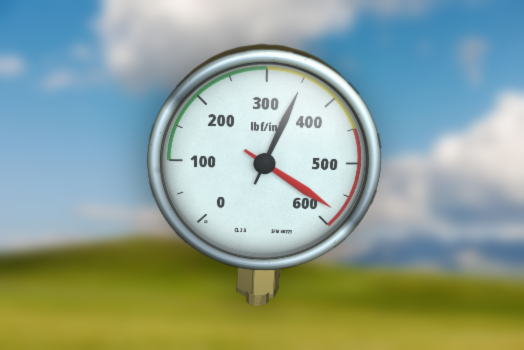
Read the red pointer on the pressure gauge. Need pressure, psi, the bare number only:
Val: 575
